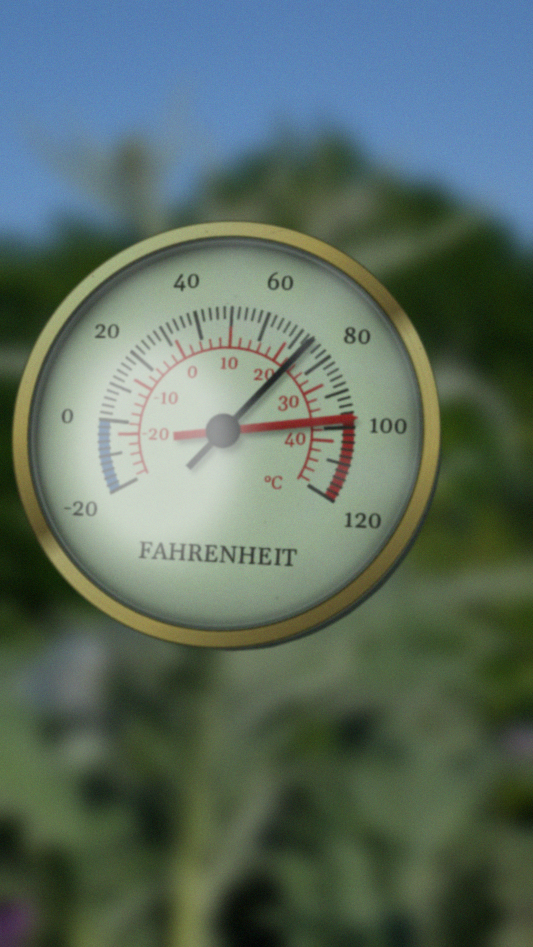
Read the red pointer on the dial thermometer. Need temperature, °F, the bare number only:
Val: 98
